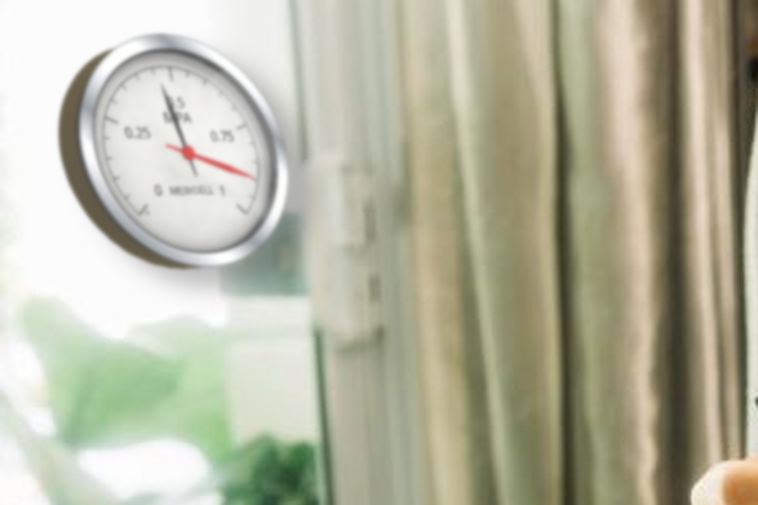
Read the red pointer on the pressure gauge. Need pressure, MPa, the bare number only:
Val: 0.9
